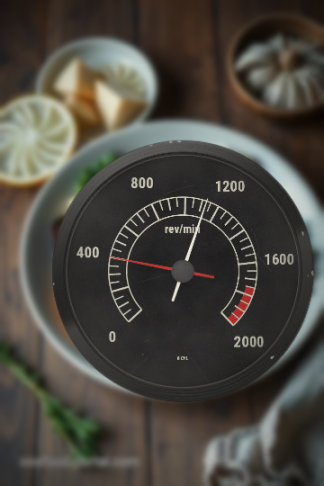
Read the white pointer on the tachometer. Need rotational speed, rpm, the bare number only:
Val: 1125
